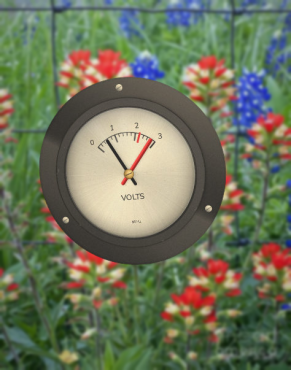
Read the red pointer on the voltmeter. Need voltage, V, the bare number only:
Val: 2.8
